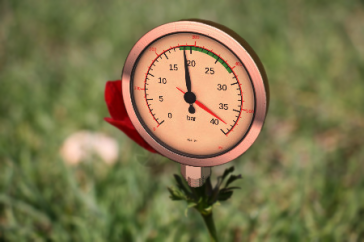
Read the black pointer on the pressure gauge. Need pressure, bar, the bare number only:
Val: 19
